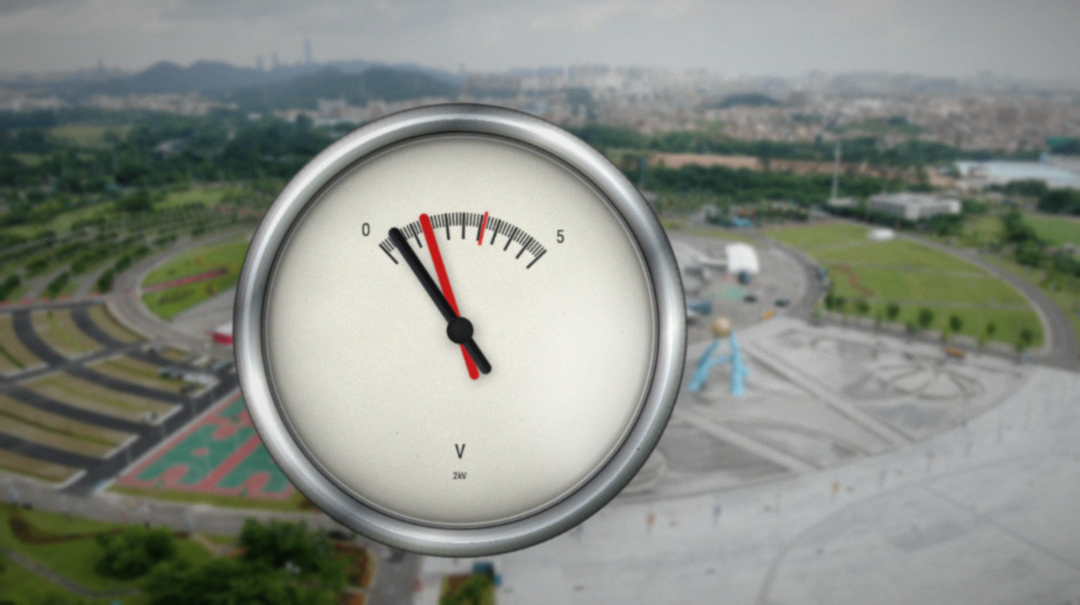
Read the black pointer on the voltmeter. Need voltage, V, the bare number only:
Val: 0.5
